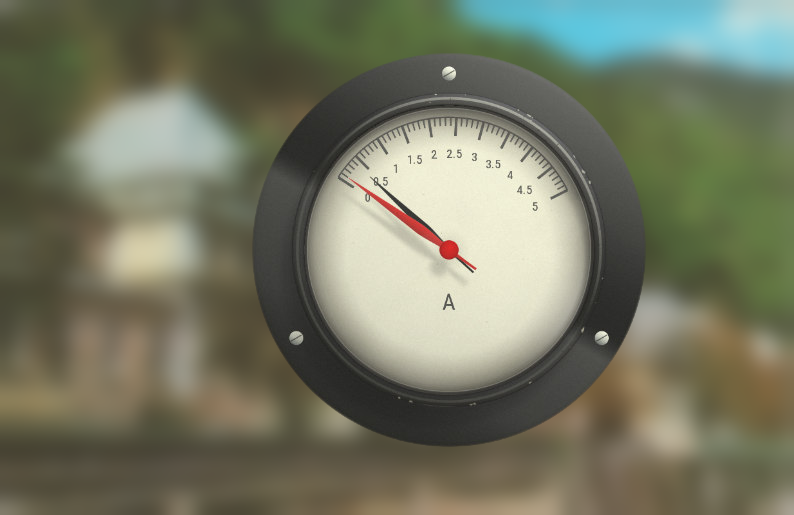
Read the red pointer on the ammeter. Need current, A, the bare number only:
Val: 0.1
